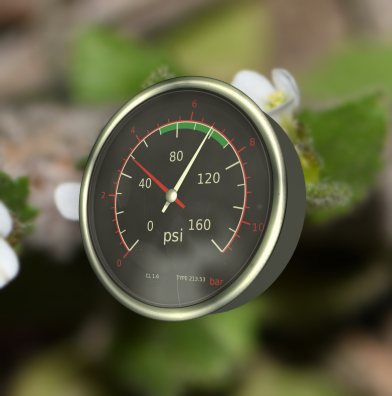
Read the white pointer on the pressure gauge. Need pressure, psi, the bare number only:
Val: 100
